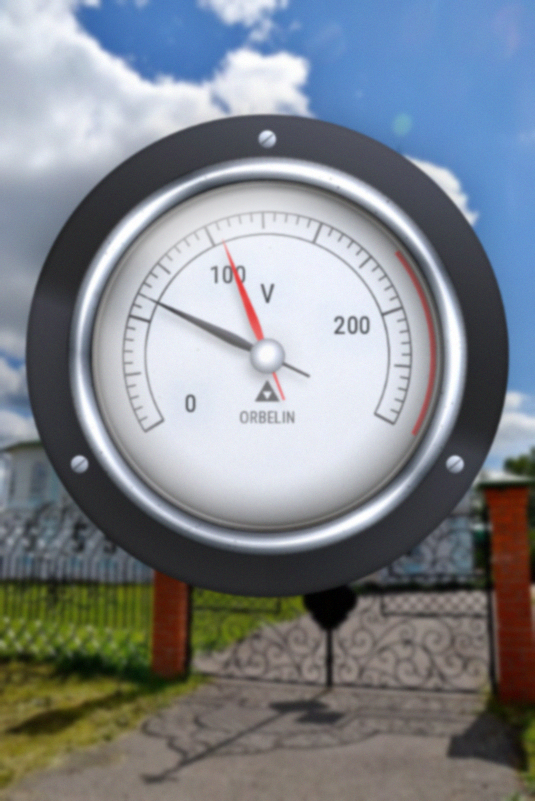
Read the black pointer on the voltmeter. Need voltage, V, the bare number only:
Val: 60
